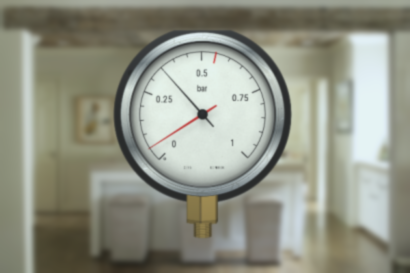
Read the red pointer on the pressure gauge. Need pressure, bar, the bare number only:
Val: 0.05
